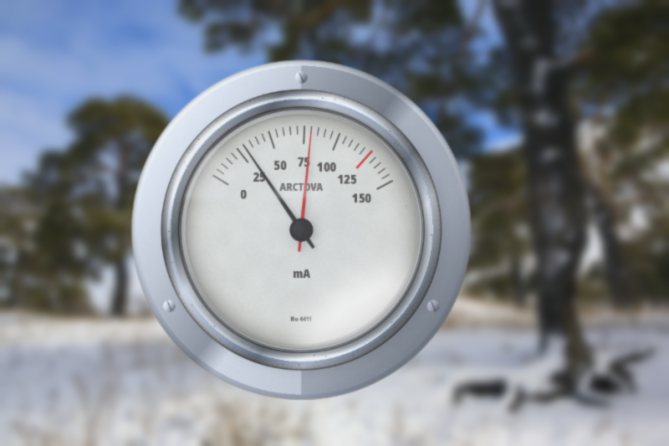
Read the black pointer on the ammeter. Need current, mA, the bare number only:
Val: 30
